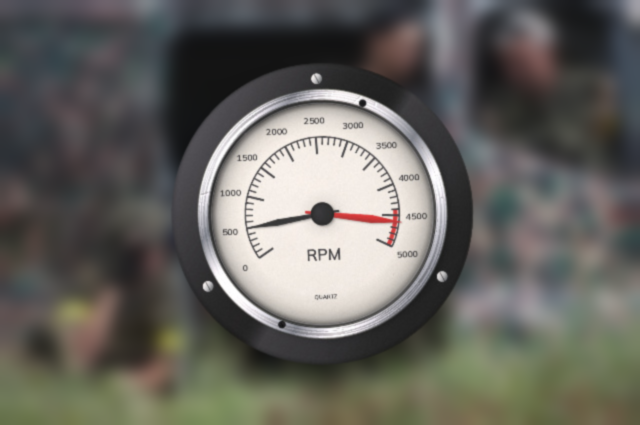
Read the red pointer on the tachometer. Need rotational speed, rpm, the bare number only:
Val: 4600
